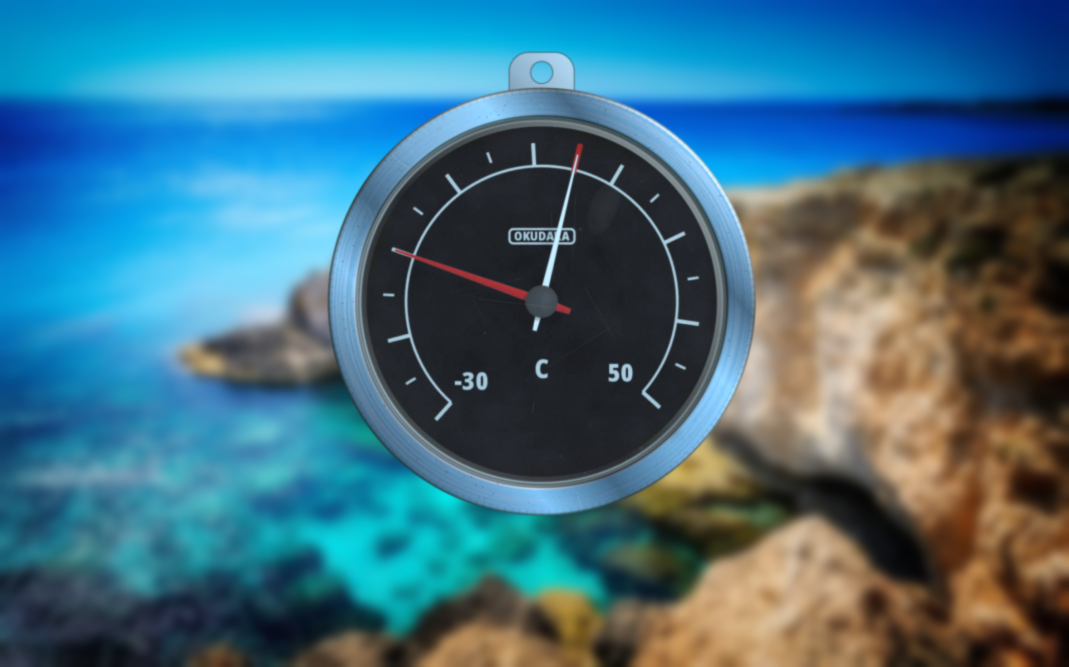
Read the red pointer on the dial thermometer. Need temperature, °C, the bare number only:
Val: -10
